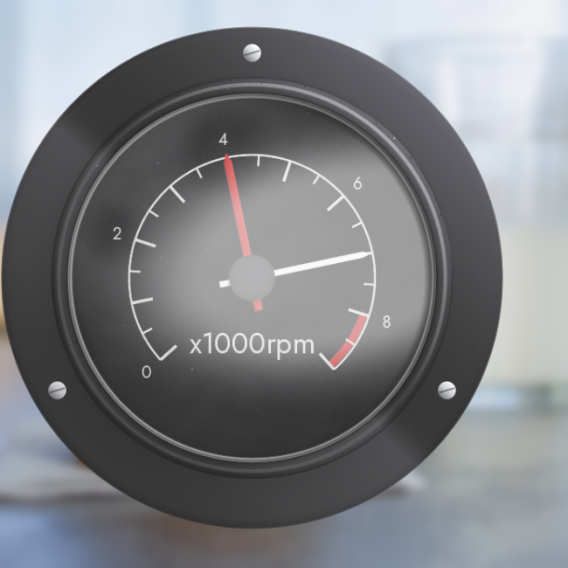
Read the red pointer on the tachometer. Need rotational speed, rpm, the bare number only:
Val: 4000
